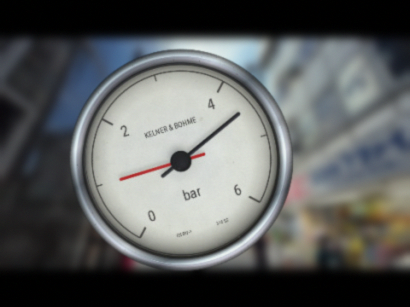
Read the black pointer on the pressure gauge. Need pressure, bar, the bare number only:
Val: 4.5
